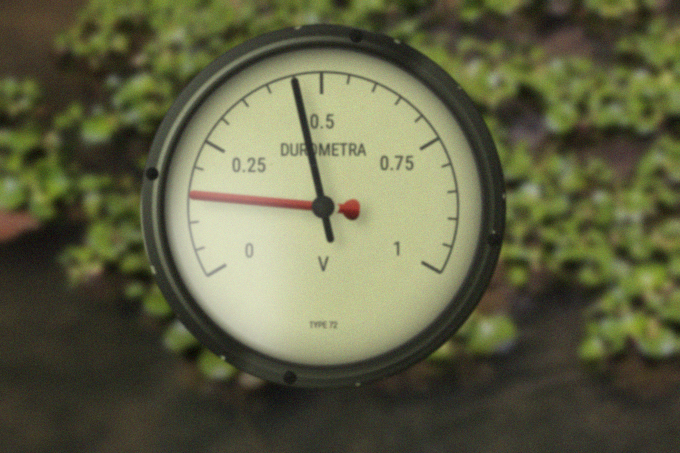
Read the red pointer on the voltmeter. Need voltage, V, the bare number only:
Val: 0.15
